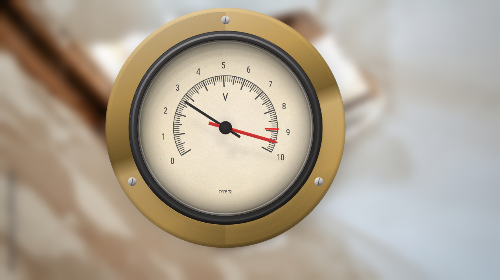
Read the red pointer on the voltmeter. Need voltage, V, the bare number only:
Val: 9.5
